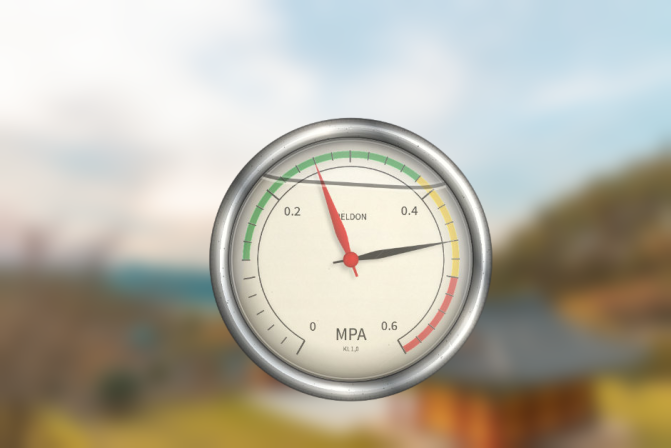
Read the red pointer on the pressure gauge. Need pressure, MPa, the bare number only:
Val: 0.26
